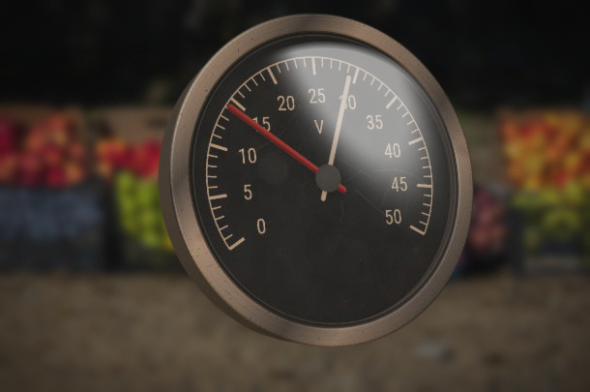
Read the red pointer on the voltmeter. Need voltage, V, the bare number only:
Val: 14
